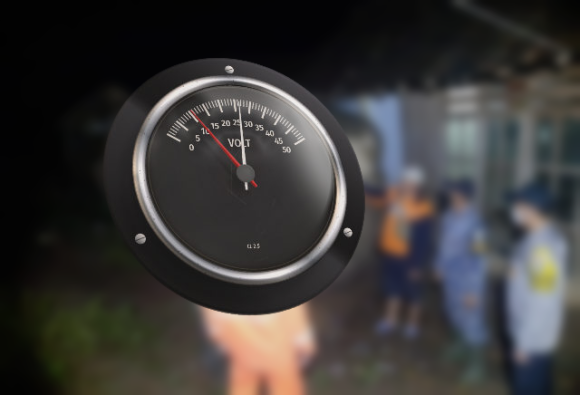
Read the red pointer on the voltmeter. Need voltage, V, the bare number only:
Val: 10
